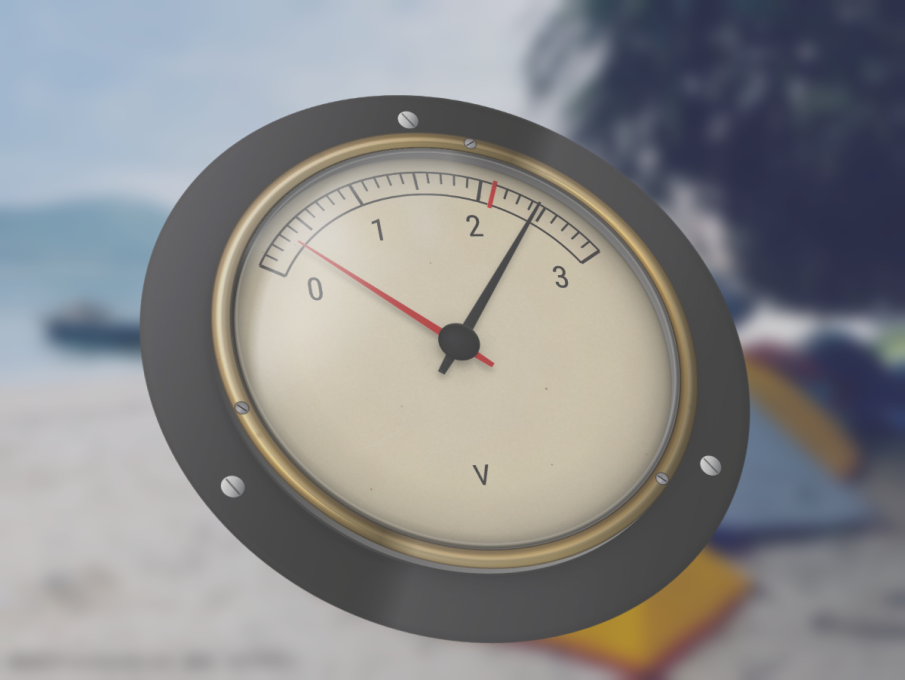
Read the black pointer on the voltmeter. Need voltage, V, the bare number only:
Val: 2.45
